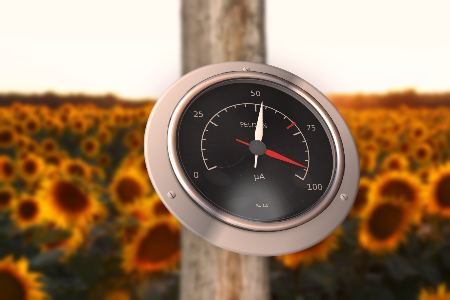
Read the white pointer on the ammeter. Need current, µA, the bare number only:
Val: 52.5
